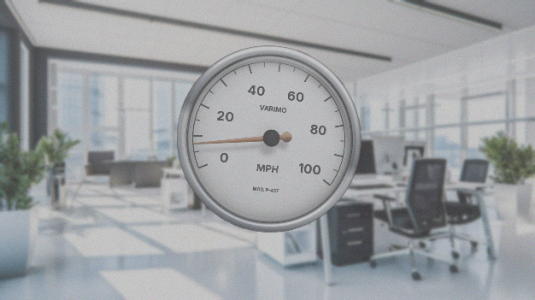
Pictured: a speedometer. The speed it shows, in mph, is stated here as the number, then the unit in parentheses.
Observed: 7.5 (mph)
